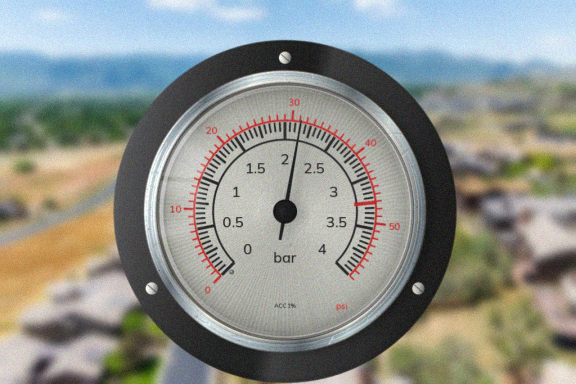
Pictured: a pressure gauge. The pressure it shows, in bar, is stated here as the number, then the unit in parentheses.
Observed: 2.15 (bar)
